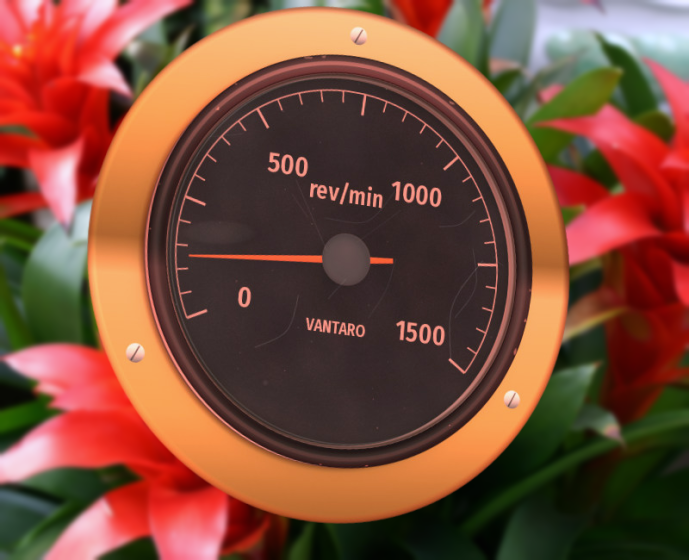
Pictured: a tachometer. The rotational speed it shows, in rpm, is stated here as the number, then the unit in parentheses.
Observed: 125 (rpm)
